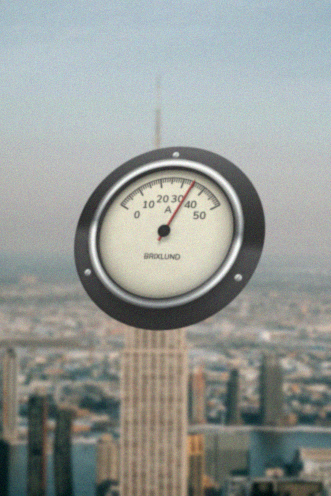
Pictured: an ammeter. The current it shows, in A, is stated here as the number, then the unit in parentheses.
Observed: 35 (A)
